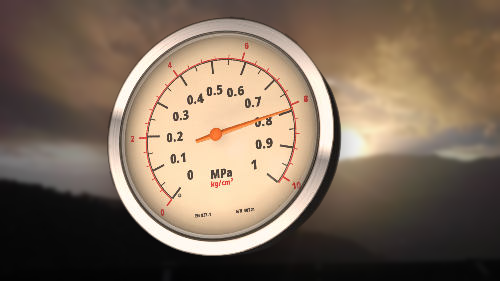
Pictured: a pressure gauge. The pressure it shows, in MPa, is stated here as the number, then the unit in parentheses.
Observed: 0.8 (MPa)
